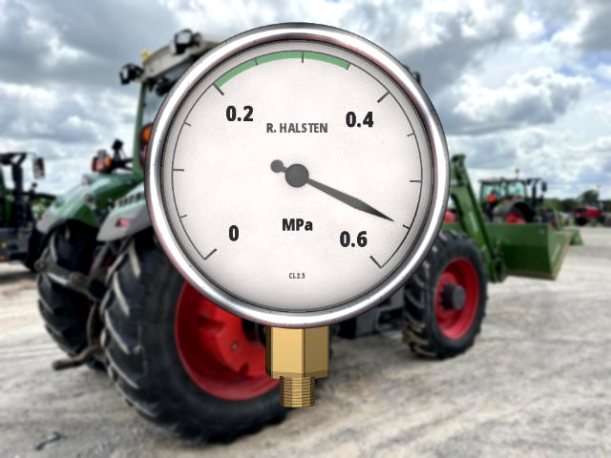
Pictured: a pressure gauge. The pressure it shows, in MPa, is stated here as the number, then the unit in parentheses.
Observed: 0.55 (MPa)
